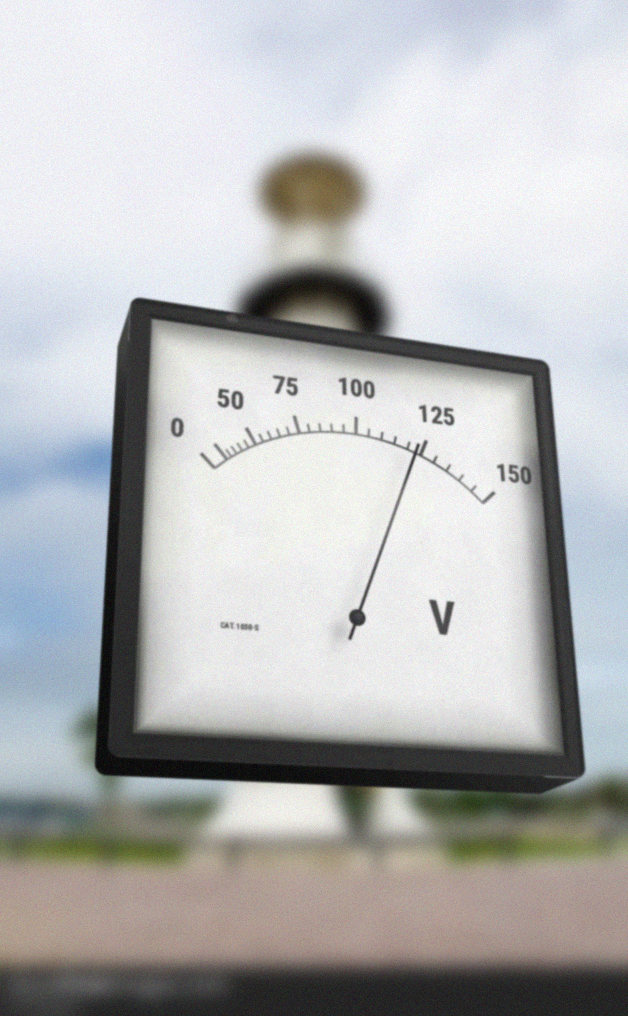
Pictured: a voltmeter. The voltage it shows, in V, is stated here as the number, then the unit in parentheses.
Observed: 122.5 (V)
